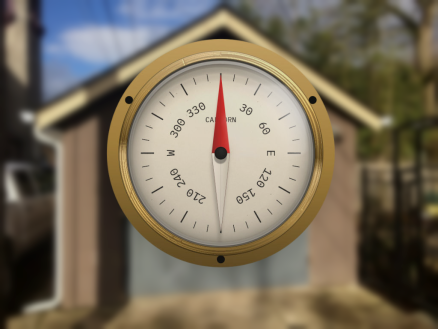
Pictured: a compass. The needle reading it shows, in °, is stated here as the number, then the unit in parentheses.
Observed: 0 (°)
